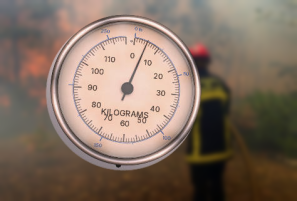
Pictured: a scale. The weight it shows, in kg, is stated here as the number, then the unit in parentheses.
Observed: 5 (kg)
